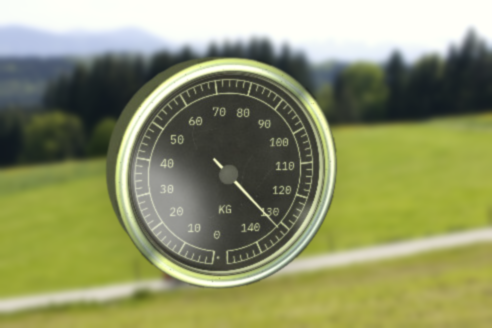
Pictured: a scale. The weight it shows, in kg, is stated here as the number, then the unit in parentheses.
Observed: 132 (kg)
